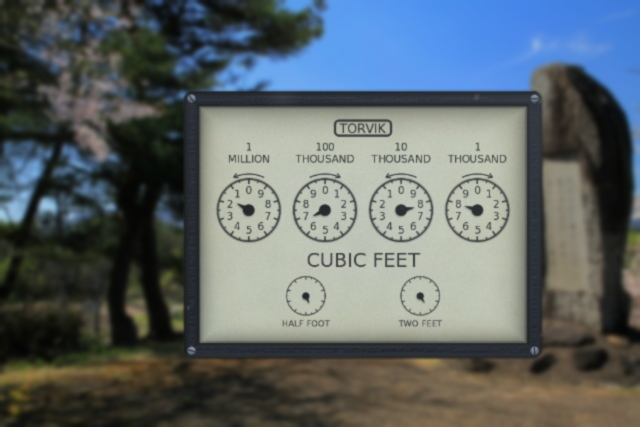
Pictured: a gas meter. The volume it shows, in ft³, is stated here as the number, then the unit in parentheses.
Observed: 167800 (ft³)
